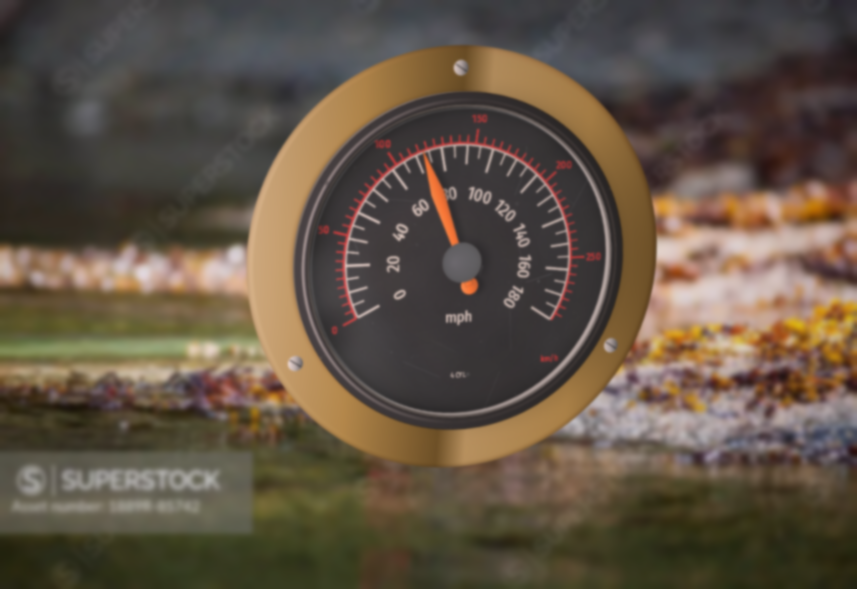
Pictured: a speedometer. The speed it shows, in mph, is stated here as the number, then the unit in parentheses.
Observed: 72.5 (mph)
